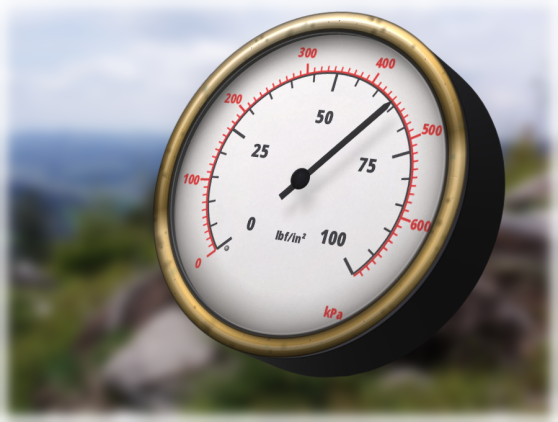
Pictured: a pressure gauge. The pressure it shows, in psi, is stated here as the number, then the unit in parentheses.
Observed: 65 (psi)
